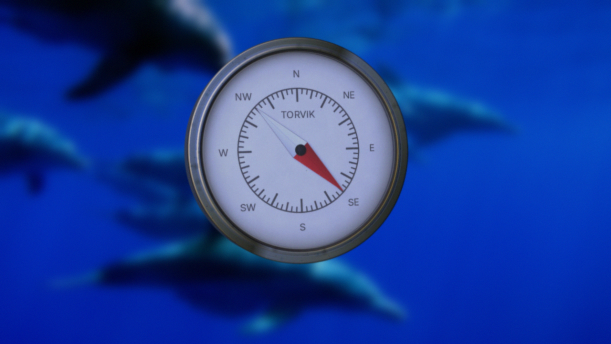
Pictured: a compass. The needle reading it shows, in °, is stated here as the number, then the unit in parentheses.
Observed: 135 (°)
